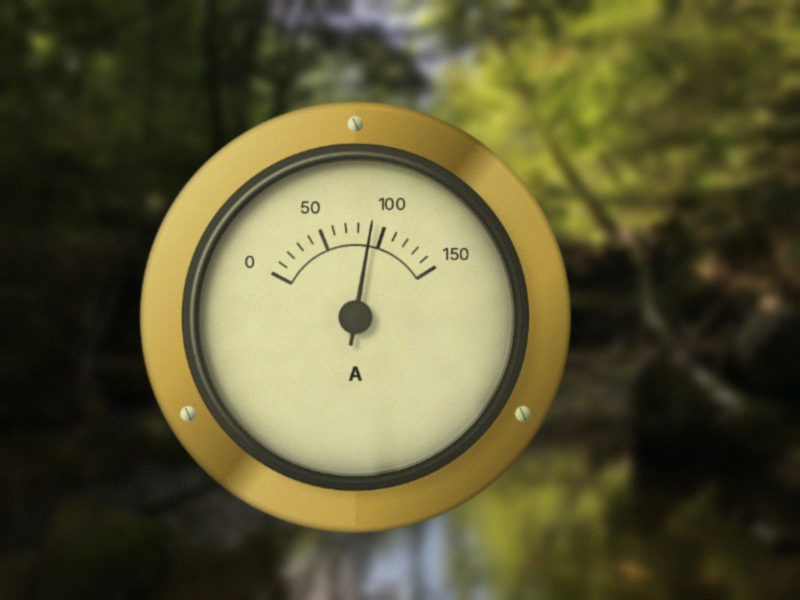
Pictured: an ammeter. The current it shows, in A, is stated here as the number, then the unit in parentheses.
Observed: 90 (A)
